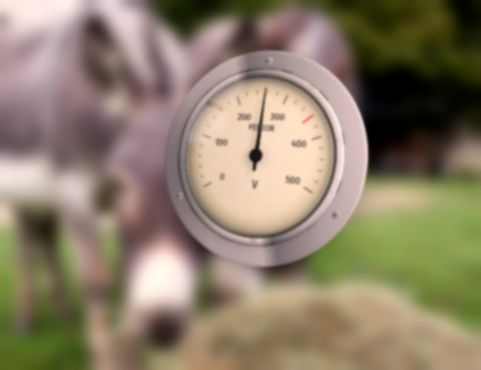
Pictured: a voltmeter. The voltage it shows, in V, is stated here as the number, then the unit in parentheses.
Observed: 260 (V)
